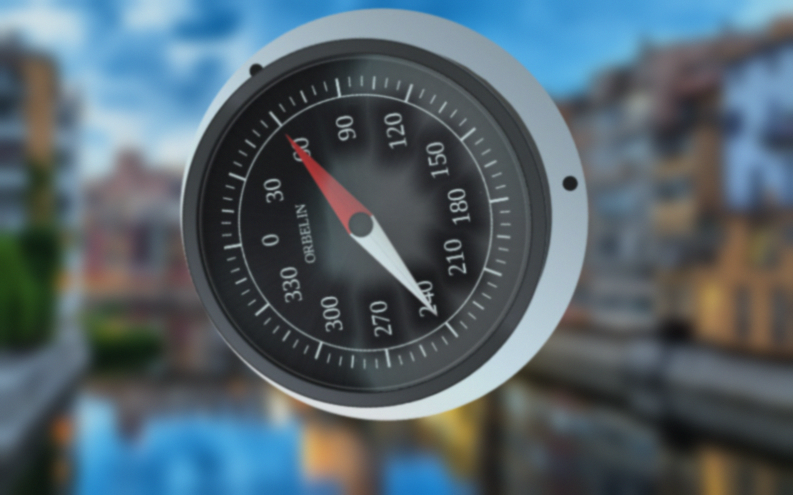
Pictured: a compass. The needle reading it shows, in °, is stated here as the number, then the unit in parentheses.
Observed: 60 (°)
